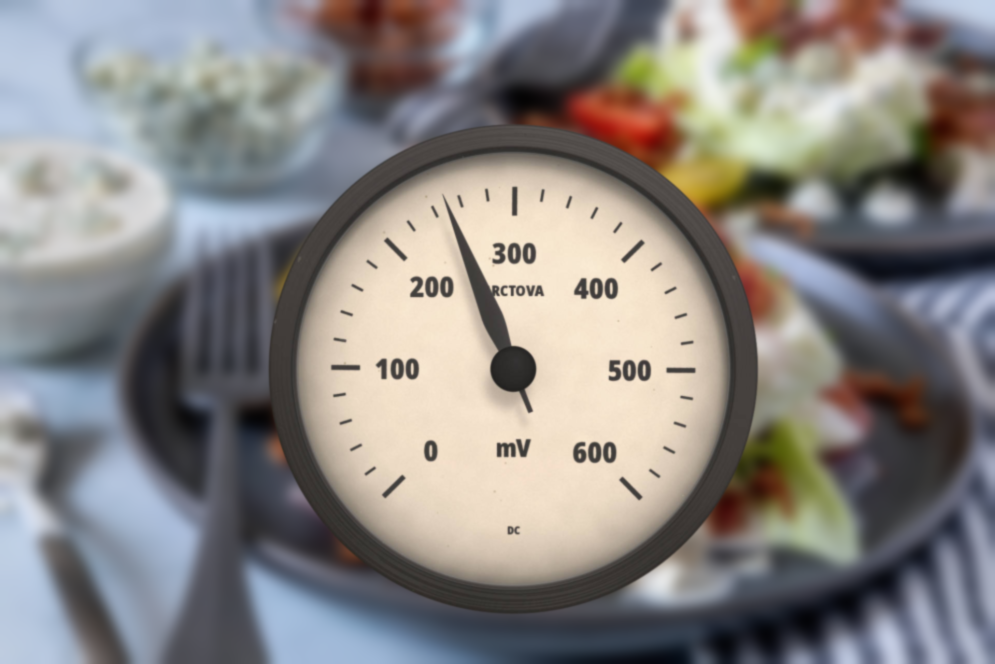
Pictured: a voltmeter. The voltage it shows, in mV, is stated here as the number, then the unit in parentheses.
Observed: 250 (mV)
